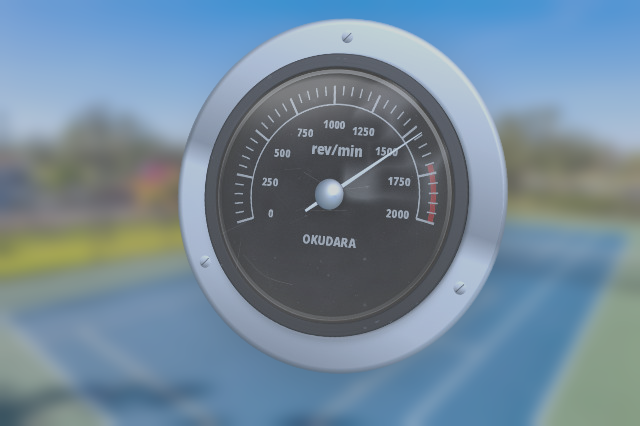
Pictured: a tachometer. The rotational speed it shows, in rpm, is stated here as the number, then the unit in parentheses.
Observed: 1550 (rpm)
